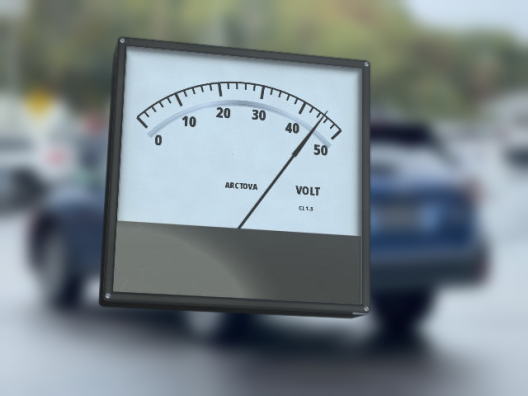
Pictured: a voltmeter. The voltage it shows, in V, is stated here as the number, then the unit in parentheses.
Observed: 45 (V)
